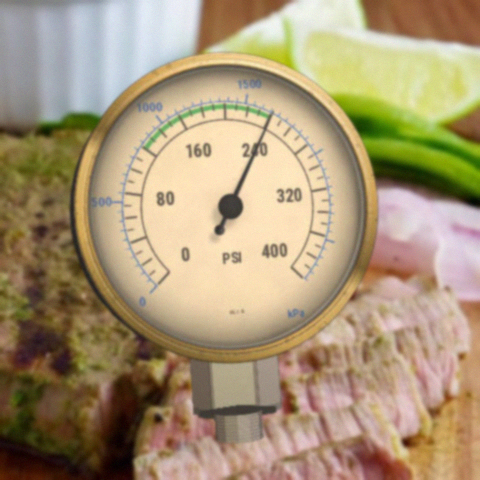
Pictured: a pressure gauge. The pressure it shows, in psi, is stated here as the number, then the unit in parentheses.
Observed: 240 (psi)
